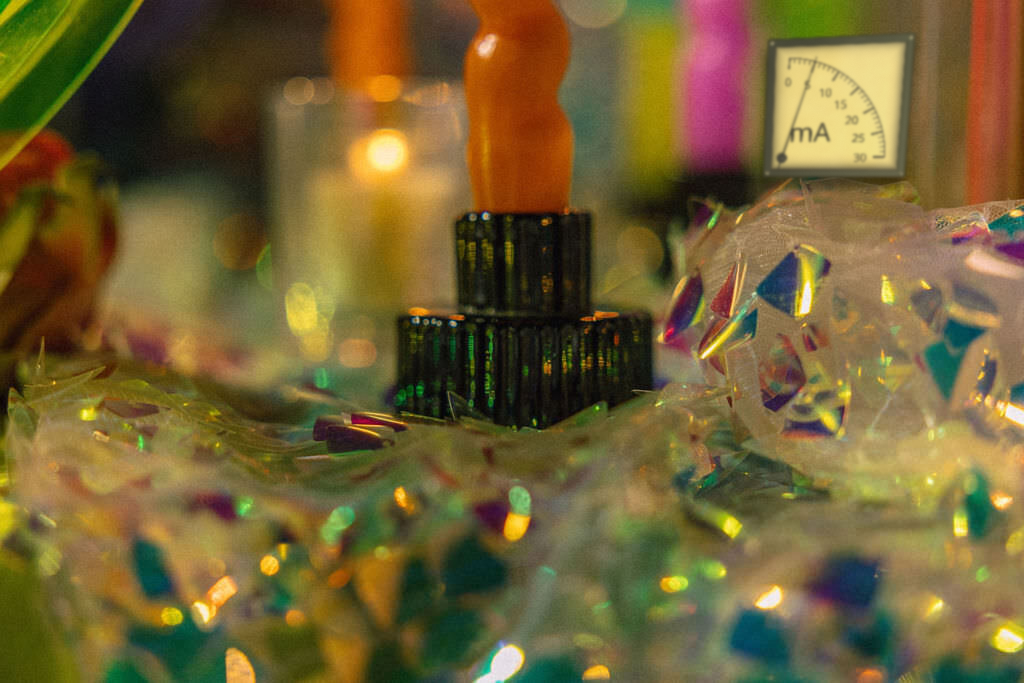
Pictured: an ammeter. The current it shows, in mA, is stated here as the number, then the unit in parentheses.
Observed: 5 (mA)
